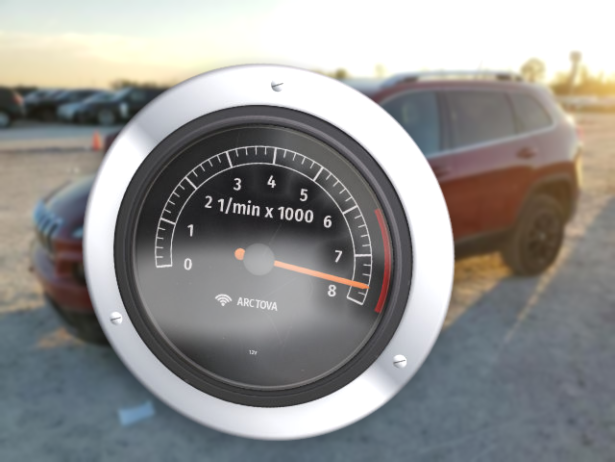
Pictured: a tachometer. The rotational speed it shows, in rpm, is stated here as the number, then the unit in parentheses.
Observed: 7600 (rpm)
